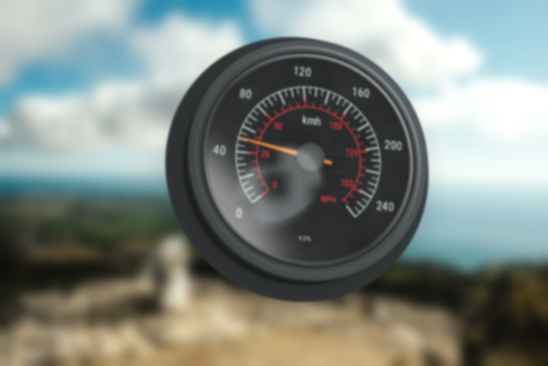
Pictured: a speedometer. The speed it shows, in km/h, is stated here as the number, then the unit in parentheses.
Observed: 50 (km/h)
